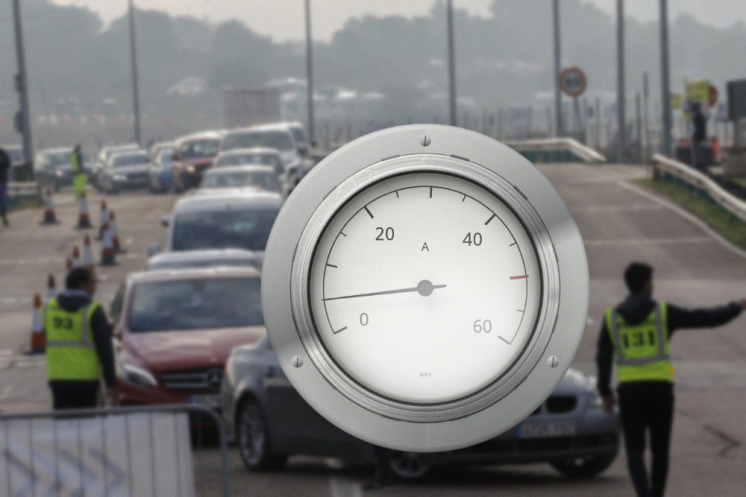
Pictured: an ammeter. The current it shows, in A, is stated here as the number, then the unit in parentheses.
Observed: 5 (A)
